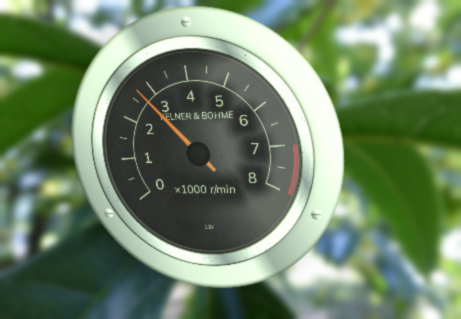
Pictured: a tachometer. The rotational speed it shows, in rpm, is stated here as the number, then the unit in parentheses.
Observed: 2750 (rpm)
